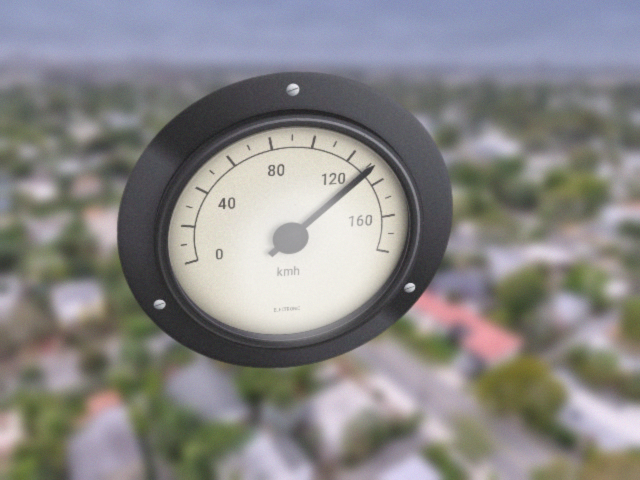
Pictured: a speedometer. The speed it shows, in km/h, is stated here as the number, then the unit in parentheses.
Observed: 130 (km/h)
